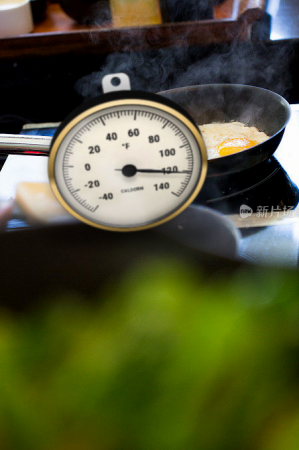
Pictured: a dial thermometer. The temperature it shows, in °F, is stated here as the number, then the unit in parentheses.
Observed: 120 (°F)
